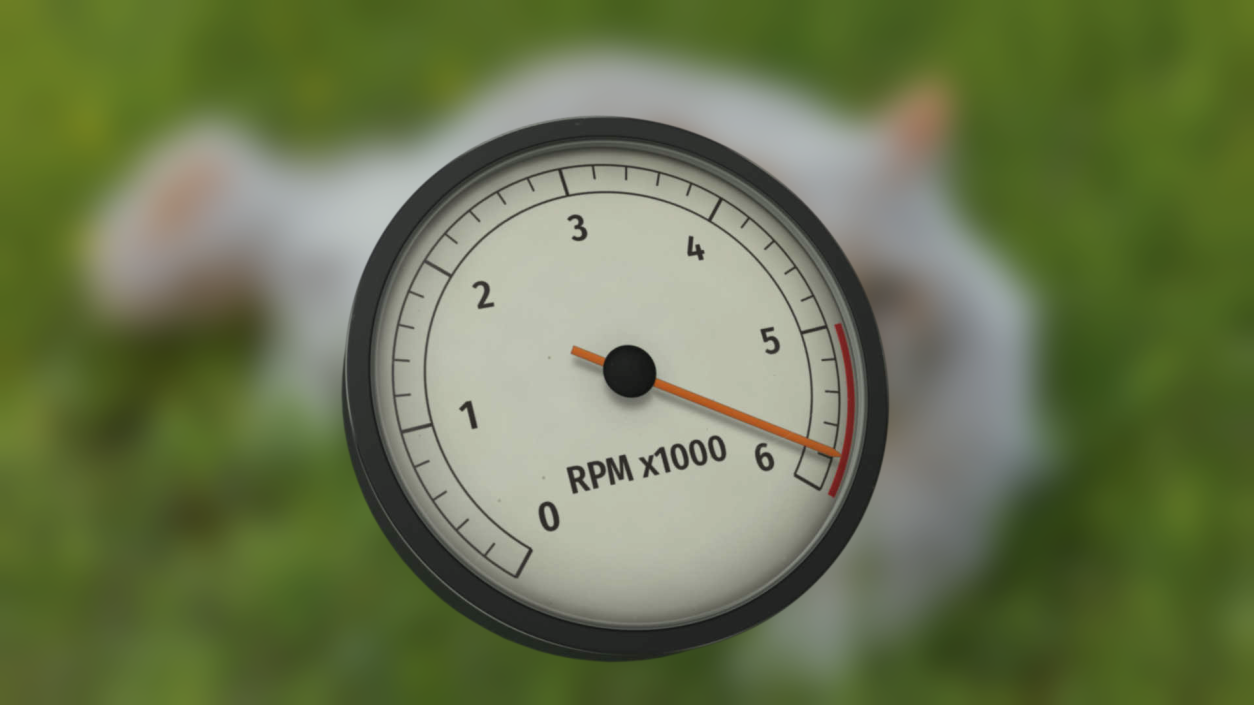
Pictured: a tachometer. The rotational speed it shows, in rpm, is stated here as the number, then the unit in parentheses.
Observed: 5800 (rpm)
